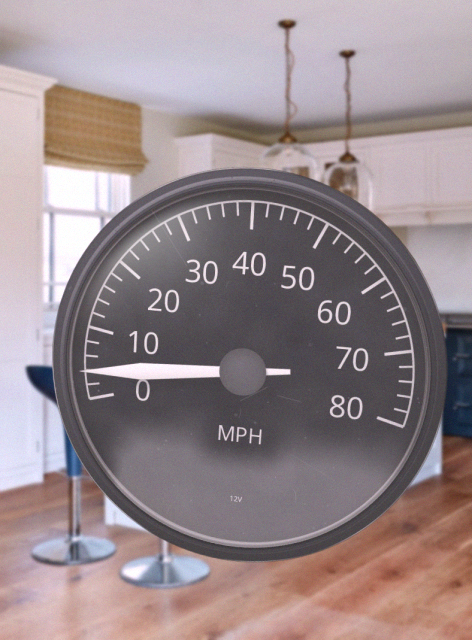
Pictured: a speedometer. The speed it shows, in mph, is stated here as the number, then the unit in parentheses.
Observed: 4 (mph)
